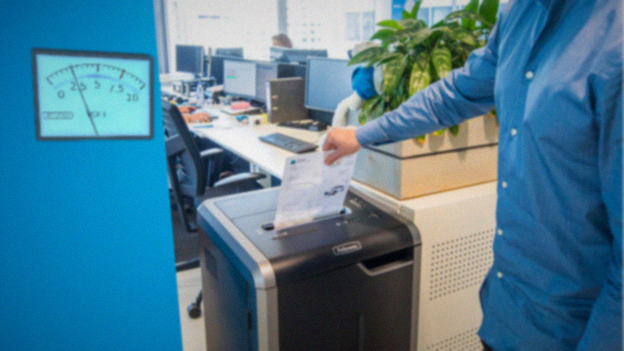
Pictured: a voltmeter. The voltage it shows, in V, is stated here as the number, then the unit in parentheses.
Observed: 2.5 (V)
